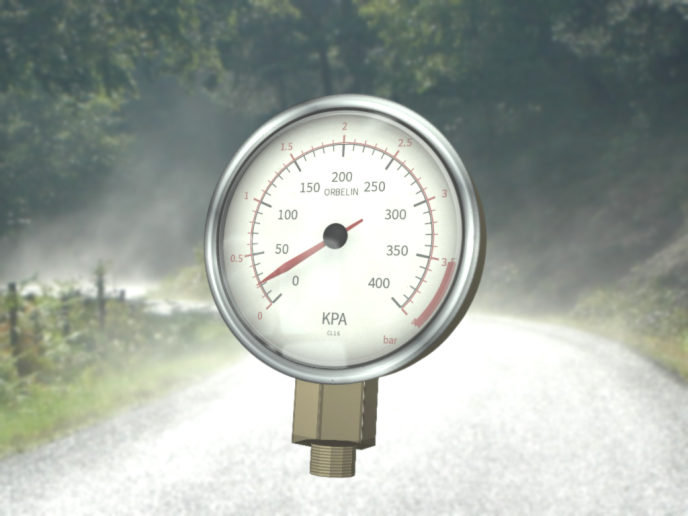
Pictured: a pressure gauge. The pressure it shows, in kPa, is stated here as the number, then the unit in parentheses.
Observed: 20 (kPa)
